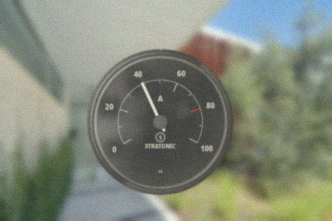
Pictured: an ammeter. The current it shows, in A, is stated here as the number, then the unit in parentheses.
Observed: 40 (A)
